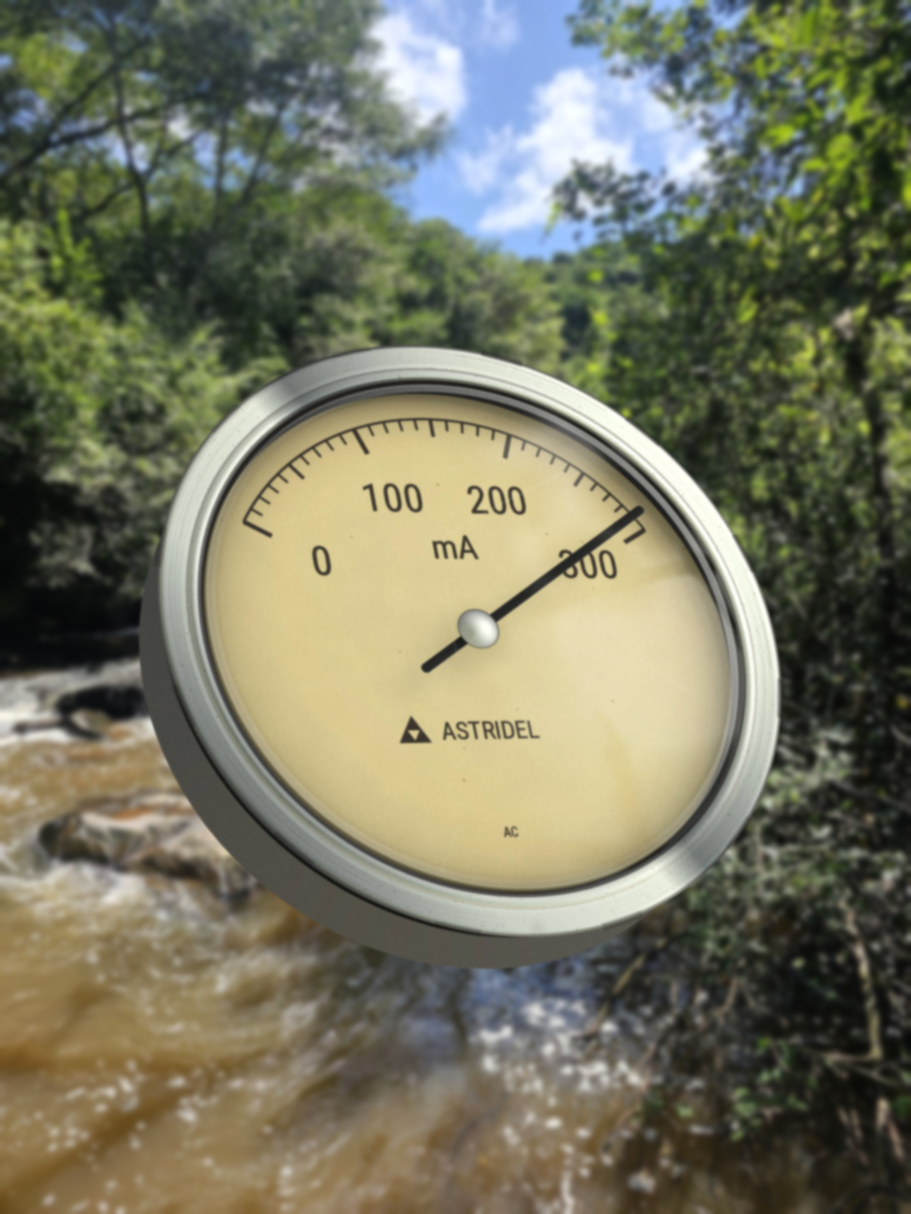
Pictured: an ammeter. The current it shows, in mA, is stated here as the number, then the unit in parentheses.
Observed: 290 (mA)
